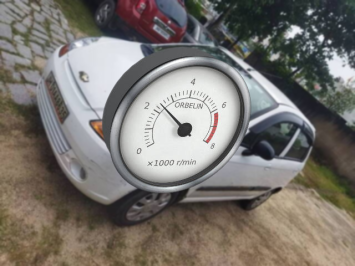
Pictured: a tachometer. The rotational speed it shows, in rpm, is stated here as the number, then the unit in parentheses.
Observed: 2400 (rpm)
